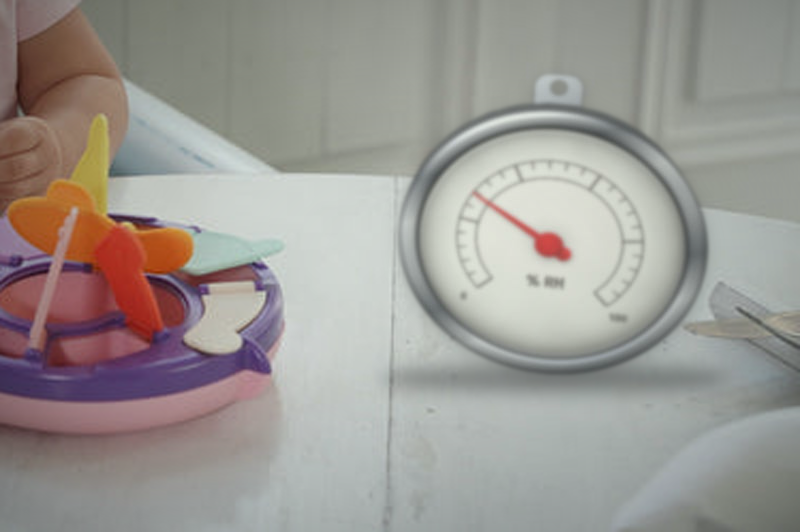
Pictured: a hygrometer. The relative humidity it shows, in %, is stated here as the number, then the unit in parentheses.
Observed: 28 (%)
